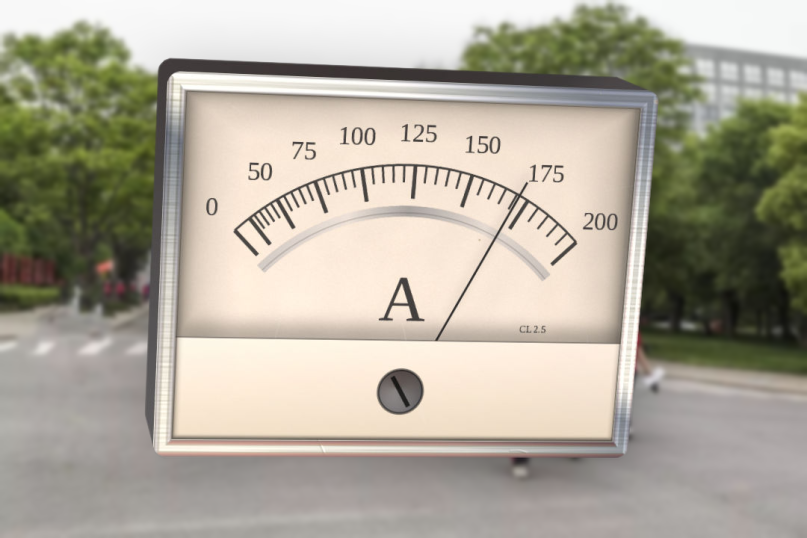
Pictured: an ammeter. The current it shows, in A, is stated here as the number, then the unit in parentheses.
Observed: 170 (A)
